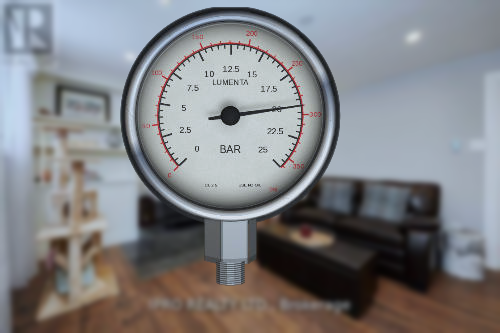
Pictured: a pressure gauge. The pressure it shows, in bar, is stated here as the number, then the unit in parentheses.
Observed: 20 (bar)
